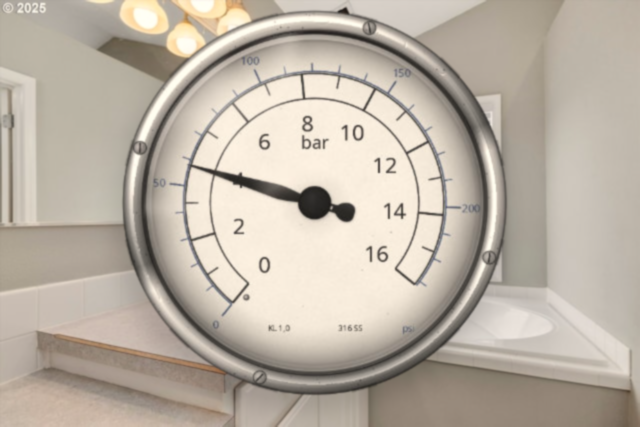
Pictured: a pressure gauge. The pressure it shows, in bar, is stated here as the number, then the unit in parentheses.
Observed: 4 (bar)
